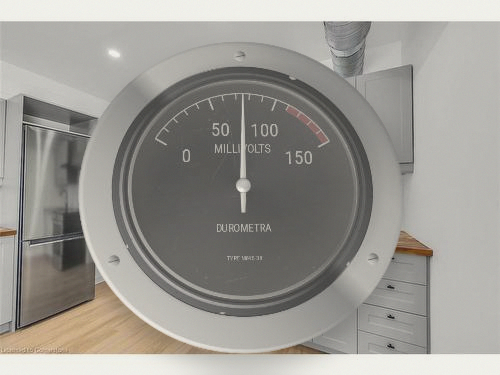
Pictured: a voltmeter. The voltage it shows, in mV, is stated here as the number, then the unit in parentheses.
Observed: 75 (mV)
